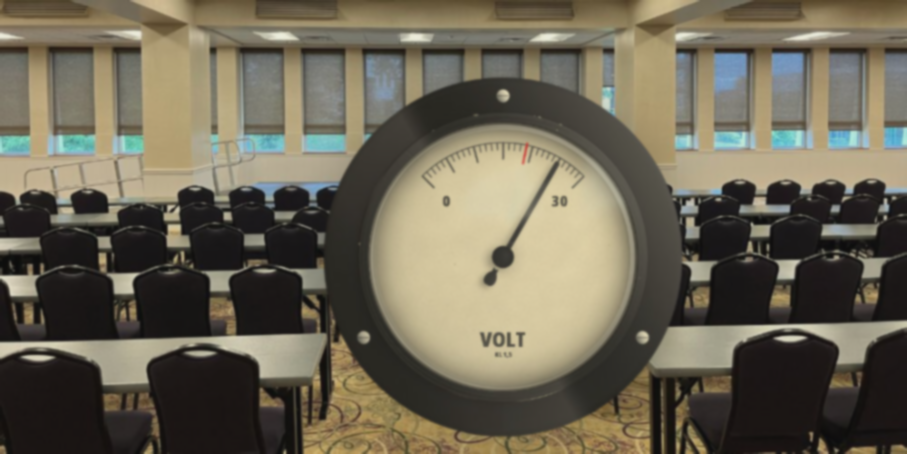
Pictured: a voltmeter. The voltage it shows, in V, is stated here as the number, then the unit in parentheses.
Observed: 25 (V)
